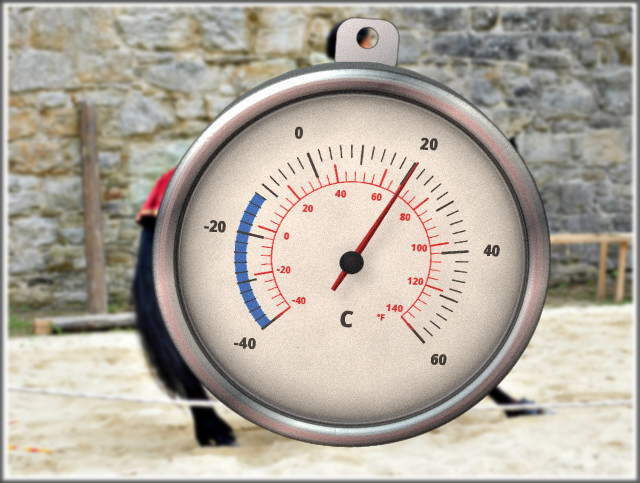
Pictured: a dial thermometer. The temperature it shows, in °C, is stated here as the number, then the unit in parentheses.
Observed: 20 (°C)
